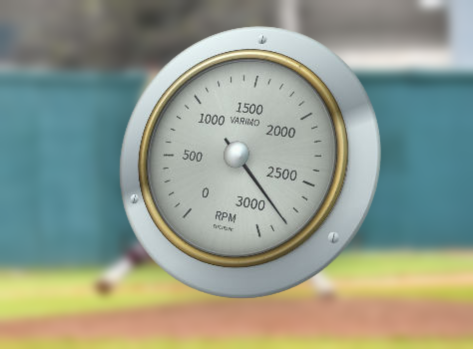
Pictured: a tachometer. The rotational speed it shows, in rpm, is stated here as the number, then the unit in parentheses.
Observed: 2800 (rpm)
